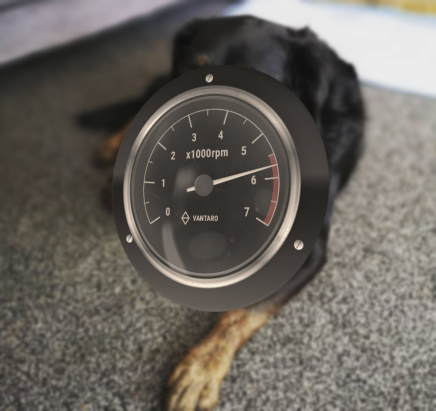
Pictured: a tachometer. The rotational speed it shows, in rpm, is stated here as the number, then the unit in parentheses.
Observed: 5750 (rpm)
